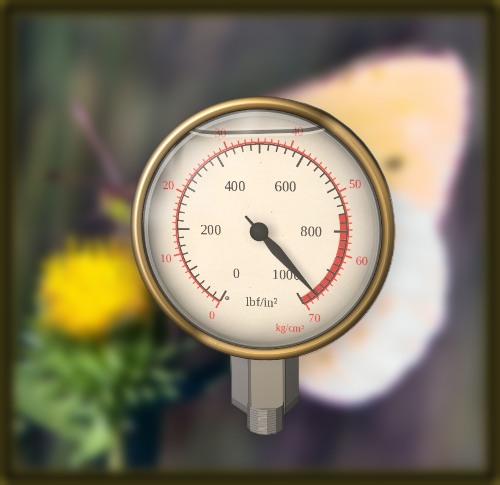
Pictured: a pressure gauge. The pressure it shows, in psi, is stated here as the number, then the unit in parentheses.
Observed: 960 (psi)
